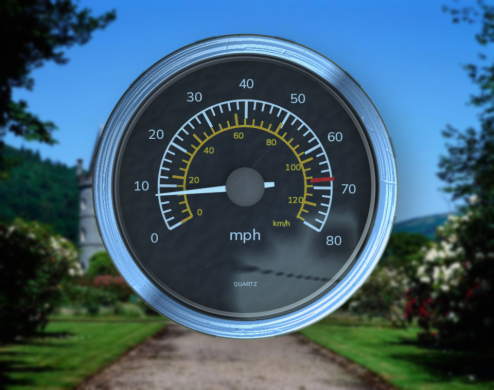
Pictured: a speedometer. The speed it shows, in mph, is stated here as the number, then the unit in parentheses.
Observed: 8 (mph)
